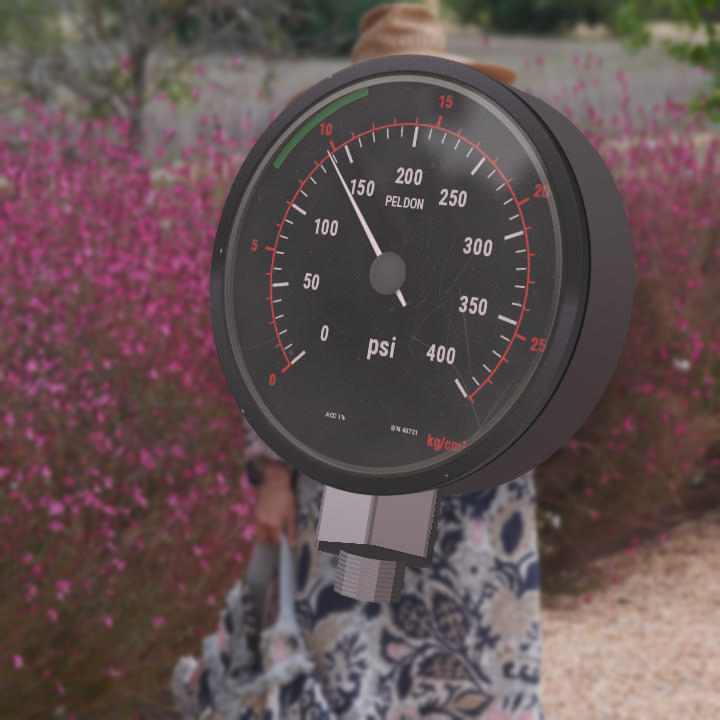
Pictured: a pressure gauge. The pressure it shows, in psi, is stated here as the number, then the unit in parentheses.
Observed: 140 (psi)
